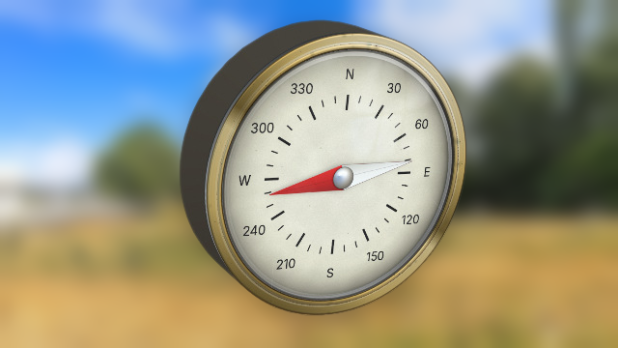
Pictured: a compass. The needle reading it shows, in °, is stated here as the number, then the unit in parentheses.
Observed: 260 (°)
